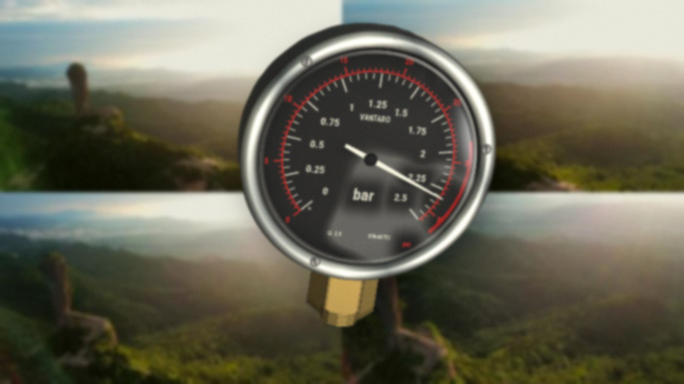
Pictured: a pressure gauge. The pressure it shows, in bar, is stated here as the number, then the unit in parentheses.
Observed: 2.3 (bar)
